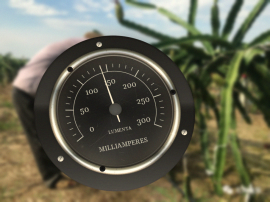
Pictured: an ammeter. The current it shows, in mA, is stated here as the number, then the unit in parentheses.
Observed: 140 (mA)
